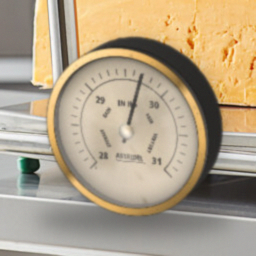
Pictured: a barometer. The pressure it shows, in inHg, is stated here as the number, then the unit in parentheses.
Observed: 29.7 (inHg)
